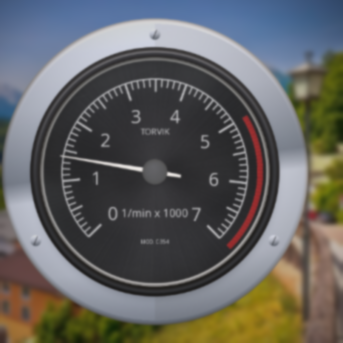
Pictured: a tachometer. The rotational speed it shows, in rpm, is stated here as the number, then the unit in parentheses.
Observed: 1400 (rpm)
